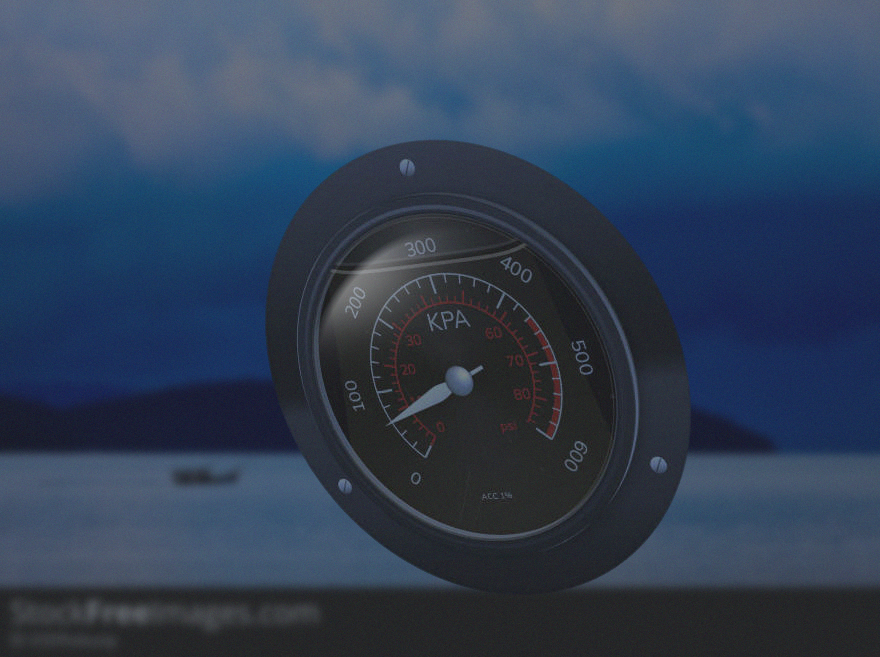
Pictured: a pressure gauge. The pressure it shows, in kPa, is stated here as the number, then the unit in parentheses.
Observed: 60 (kPa)
